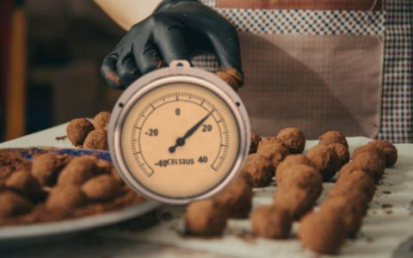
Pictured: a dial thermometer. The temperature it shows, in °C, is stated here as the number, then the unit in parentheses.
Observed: 15 (°C)
